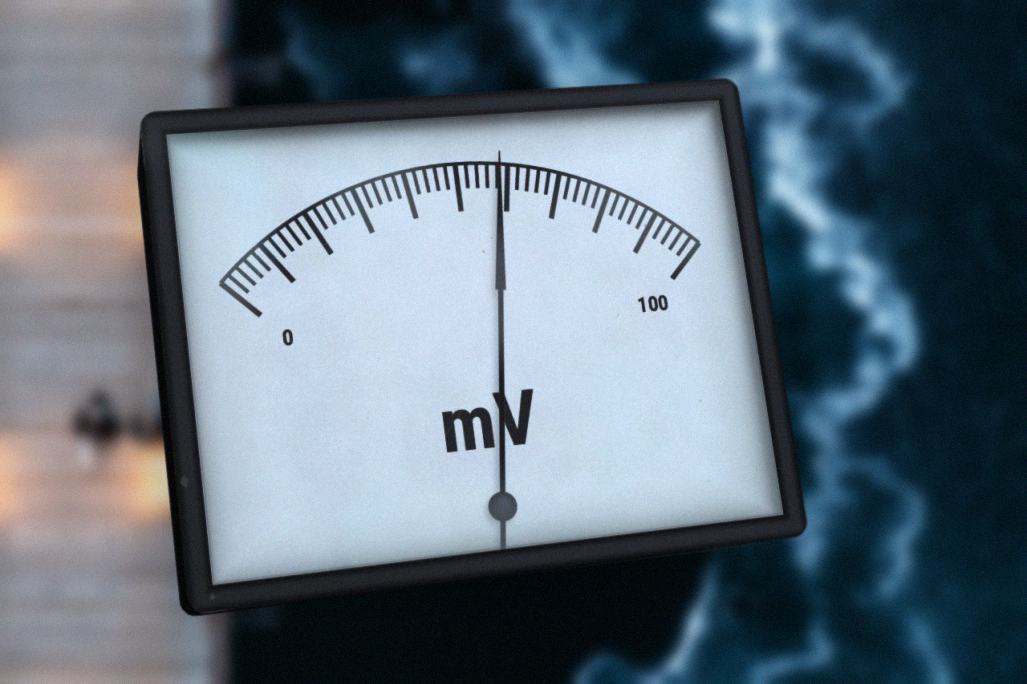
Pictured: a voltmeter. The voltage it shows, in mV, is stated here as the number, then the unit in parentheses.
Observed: 58 (mV)
